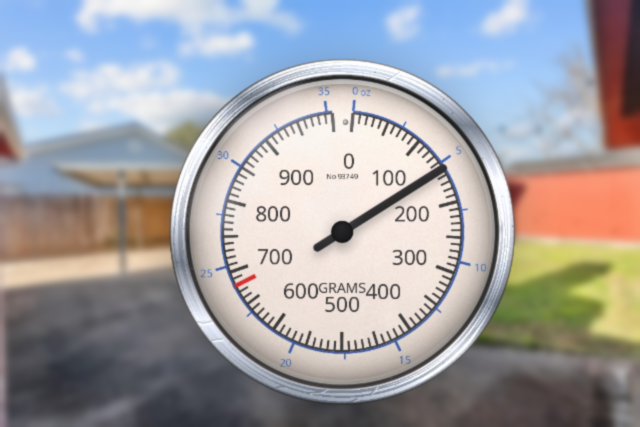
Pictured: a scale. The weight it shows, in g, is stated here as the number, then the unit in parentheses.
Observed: 150 (g)
